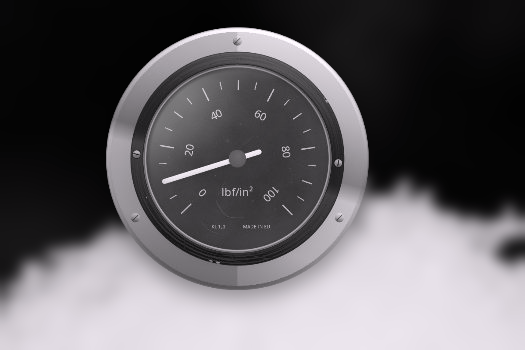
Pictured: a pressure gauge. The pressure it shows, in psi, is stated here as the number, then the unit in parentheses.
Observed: 10 (psi)
